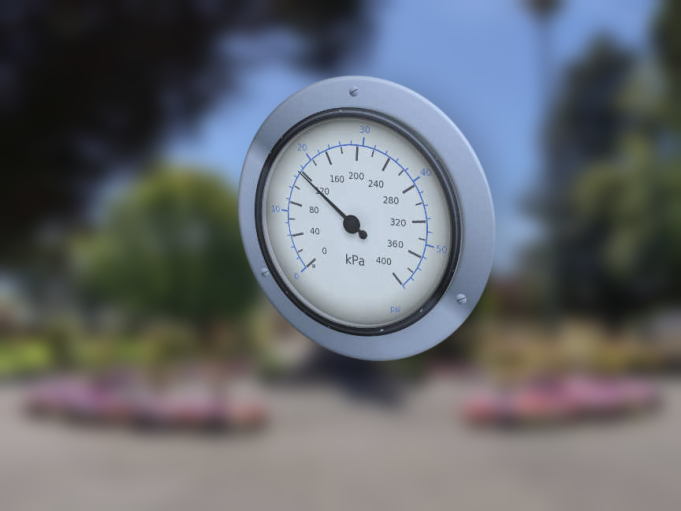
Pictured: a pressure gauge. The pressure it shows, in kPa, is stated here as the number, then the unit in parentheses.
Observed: 120 (kPa)
